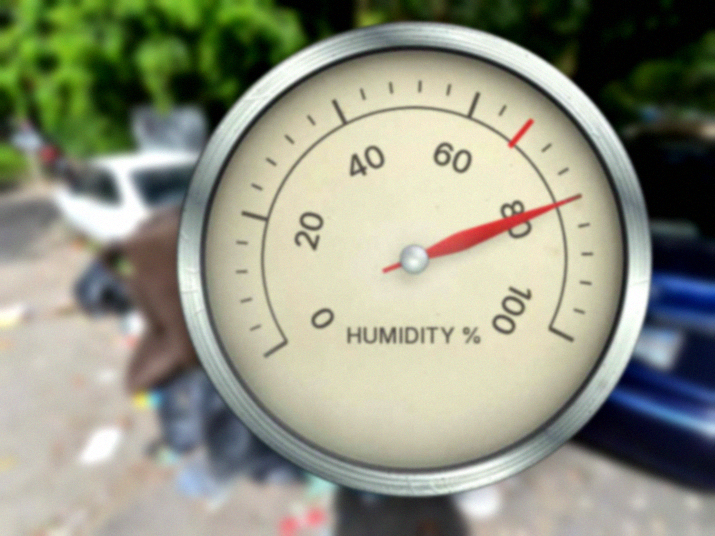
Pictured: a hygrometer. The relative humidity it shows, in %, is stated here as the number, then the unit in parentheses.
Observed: 80 (%)
